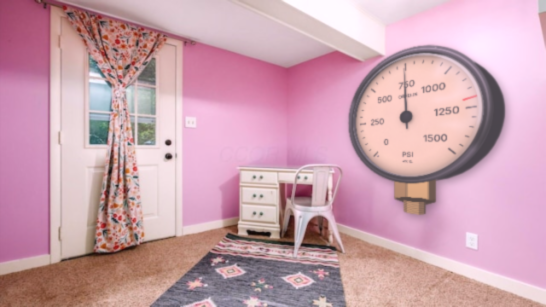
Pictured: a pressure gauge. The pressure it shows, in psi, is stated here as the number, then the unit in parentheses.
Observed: 750 (psi)
